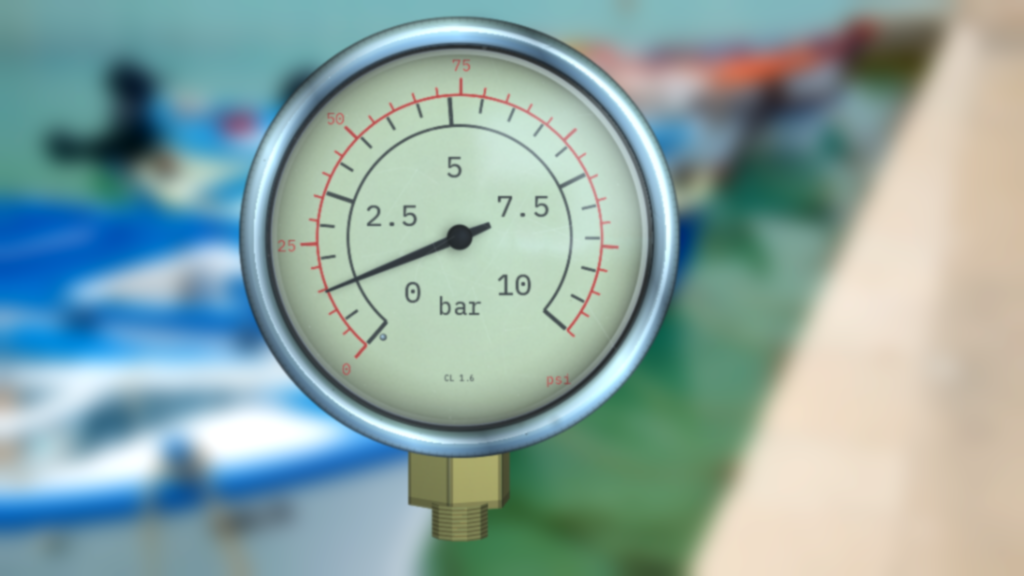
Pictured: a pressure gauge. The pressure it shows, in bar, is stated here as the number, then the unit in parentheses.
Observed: 1 (bar)
